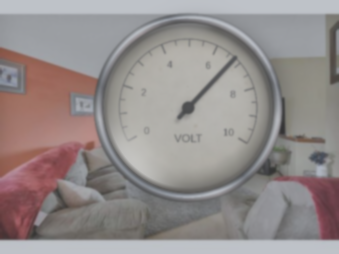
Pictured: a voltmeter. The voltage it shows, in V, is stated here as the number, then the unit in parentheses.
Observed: 6.75 (V)
